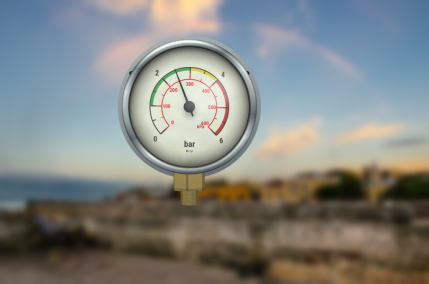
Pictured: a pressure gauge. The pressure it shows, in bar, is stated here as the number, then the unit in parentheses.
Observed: 2.5 (bar)
